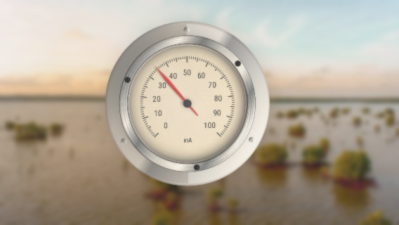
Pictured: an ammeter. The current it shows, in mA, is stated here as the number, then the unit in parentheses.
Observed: 35 (mA)
